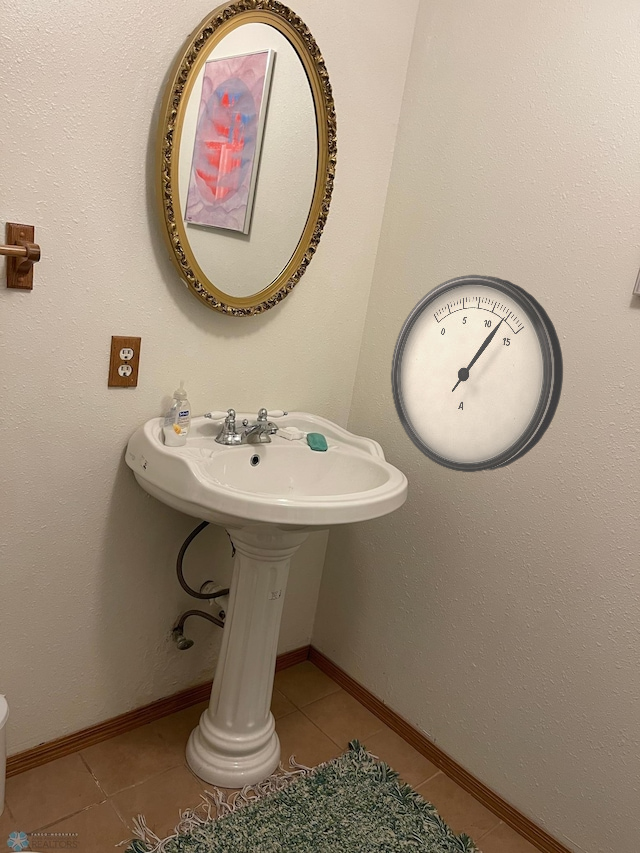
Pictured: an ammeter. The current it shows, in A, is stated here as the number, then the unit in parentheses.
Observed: 12.5 (A)
